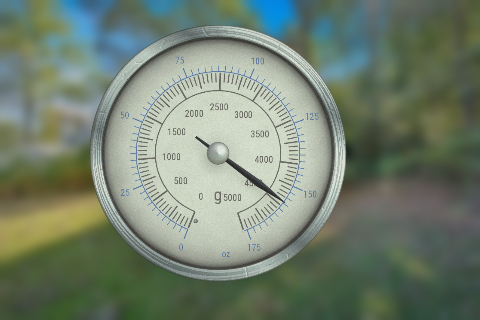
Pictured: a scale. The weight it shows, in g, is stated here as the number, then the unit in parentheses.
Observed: 4450 (g)
